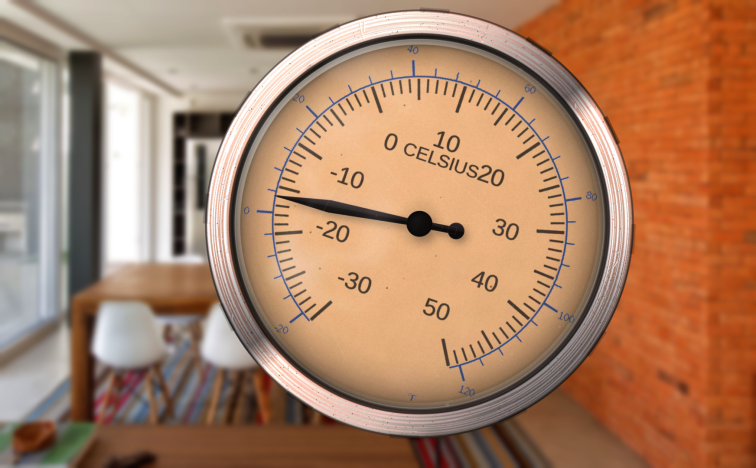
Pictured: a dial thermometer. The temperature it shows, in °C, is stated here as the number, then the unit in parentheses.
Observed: -16 (°C)
